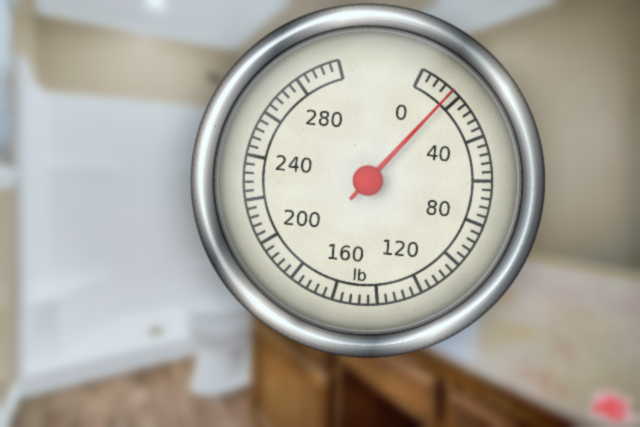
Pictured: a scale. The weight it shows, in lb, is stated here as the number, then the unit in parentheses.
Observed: 16 (lb)
